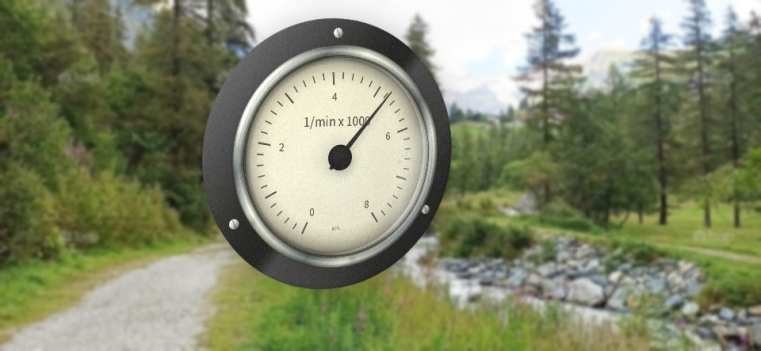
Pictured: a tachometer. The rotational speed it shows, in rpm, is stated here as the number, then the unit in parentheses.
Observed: 5200 (rpm)
